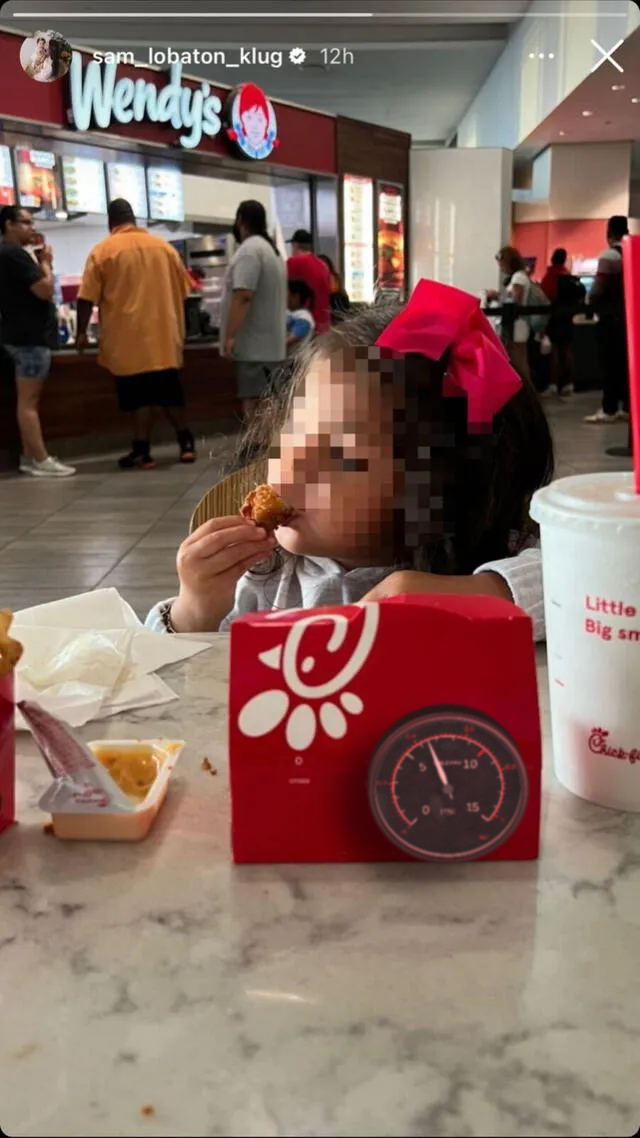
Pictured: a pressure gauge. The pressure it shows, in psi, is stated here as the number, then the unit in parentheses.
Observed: 6.5 (psi)
